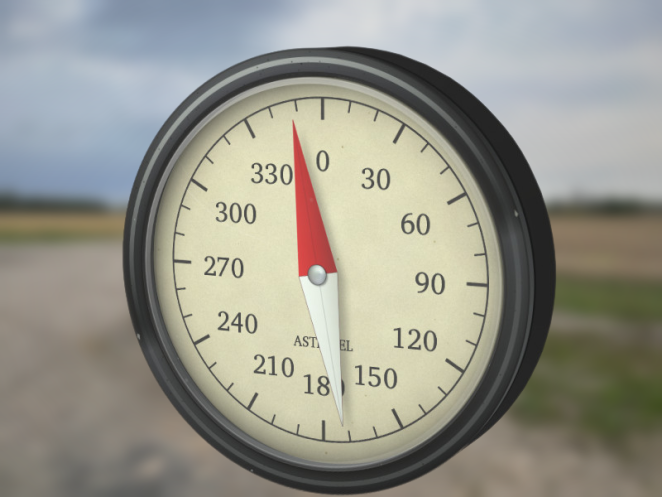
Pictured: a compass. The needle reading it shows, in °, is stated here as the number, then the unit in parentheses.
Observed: 350 (°)
